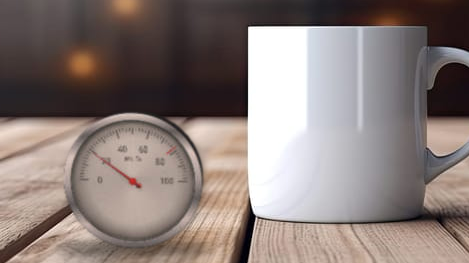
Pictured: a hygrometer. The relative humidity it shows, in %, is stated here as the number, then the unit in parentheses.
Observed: 20 (%)
